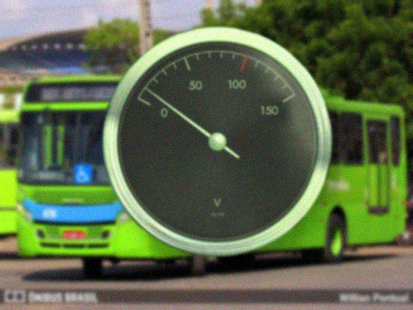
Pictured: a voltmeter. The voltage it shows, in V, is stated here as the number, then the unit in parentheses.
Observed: 10 (V)
